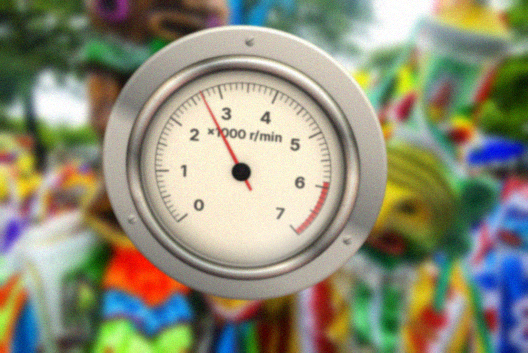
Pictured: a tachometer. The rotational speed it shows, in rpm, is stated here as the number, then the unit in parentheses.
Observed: 2700 (rpm)
